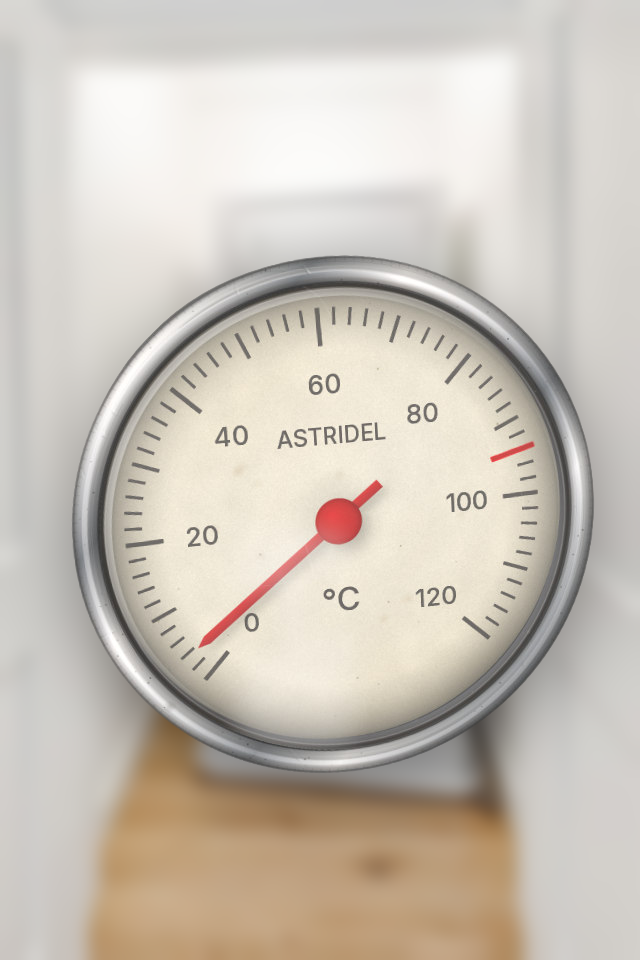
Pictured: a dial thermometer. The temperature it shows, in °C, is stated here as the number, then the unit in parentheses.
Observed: 4 (°C)
